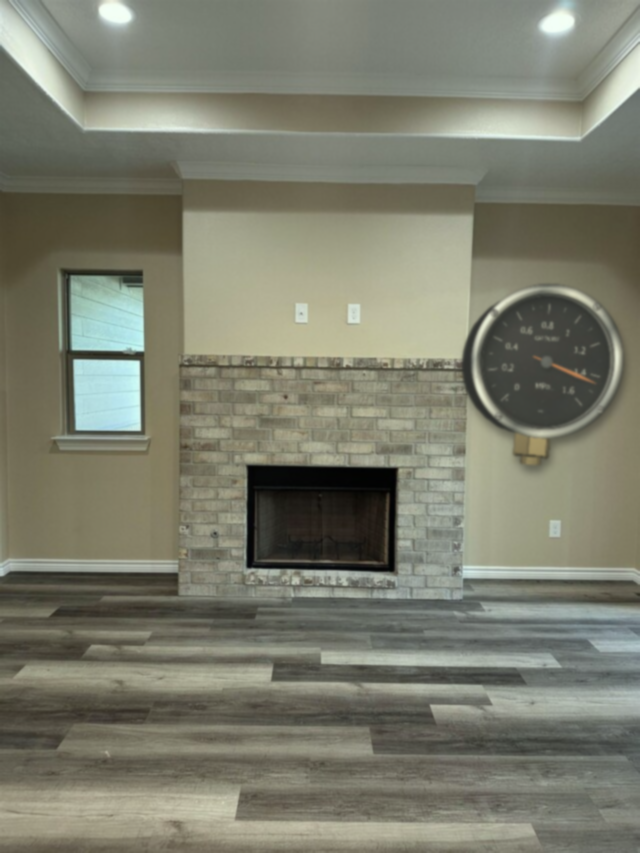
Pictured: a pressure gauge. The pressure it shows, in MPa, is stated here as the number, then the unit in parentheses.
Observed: 1.45 (MPa)
